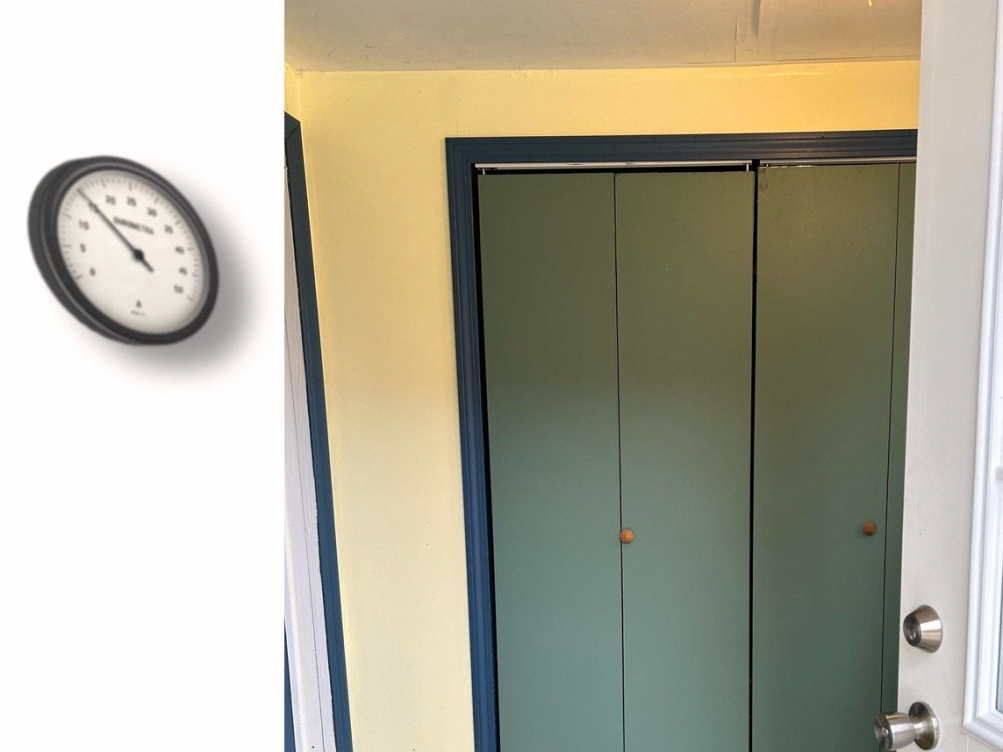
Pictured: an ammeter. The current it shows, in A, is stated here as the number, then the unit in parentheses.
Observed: 15 (A)
